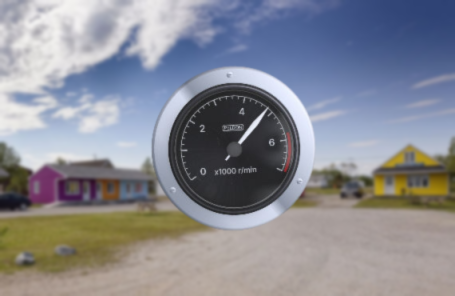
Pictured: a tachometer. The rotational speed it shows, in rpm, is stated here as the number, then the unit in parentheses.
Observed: 4800 (rpm)
